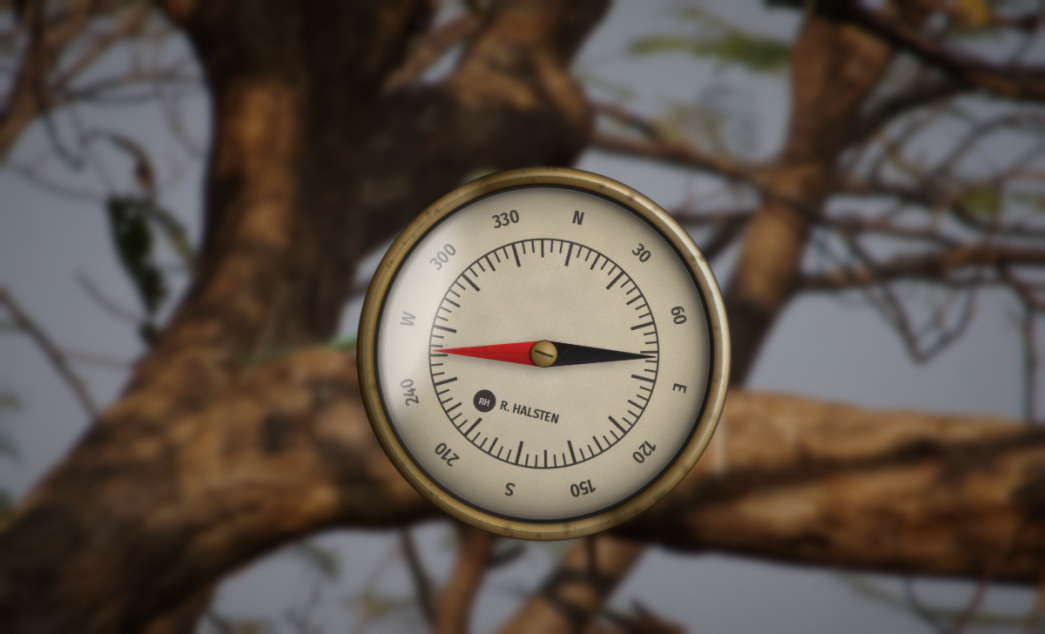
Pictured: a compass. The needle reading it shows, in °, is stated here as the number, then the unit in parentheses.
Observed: 257.5 (°)
